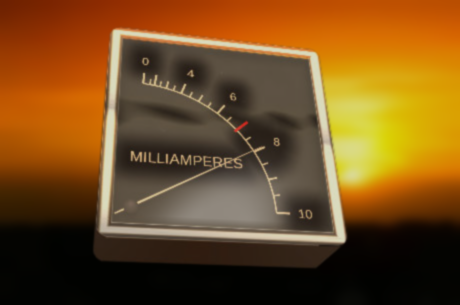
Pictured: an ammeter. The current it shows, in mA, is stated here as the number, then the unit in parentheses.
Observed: 8 (mA)
